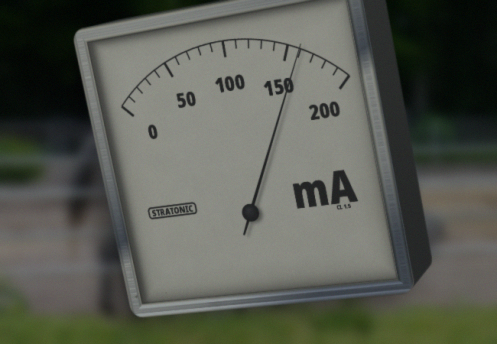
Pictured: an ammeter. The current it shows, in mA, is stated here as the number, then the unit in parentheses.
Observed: 160 (mA)
